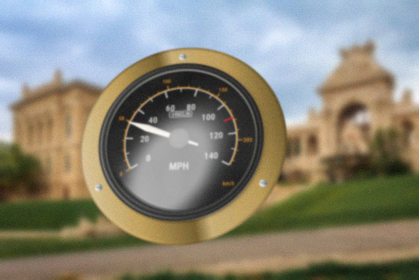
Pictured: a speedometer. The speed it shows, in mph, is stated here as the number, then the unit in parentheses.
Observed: 30 (mph)
